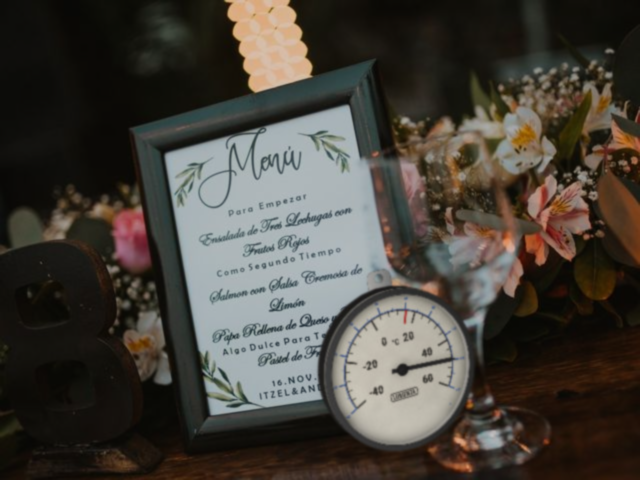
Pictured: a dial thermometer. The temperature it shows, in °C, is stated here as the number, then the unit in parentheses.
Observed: 48 (°C)
